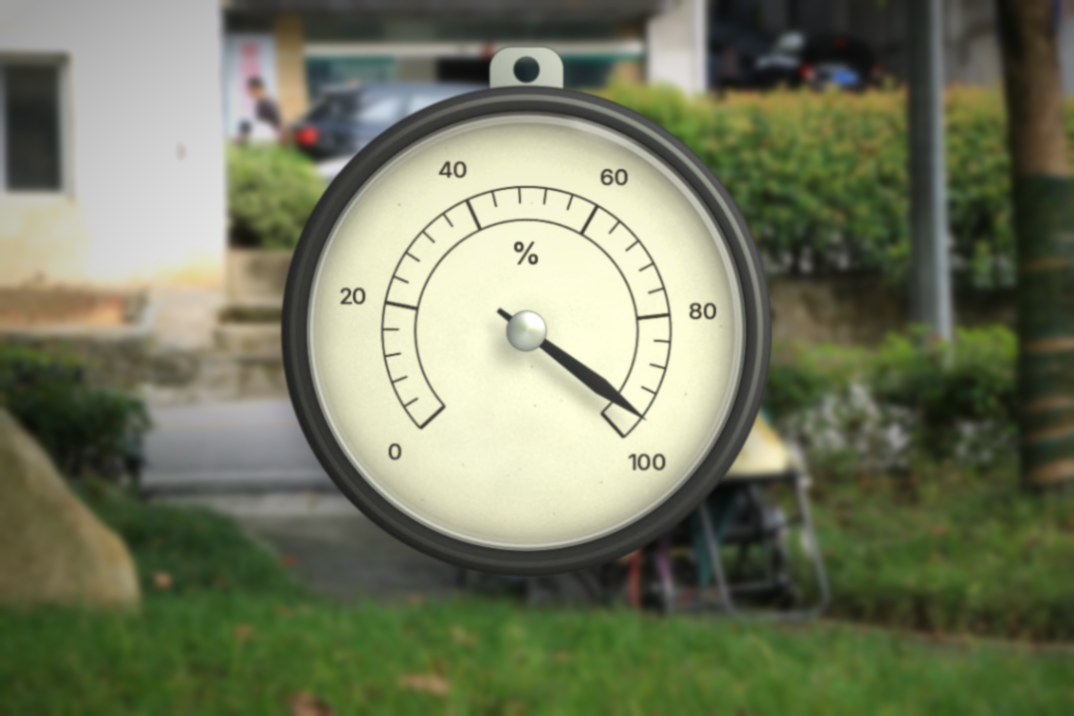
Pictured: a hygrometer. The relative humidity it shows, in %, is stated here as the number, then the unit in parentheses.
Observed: 96 (%)
